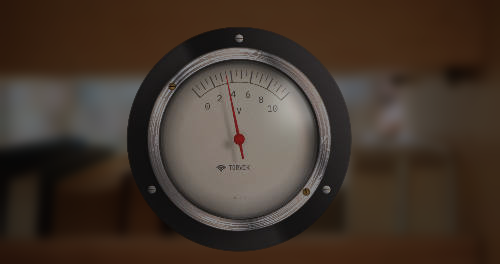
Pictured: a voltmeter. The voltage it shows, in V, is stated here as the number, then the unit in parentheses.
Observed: 3.5 (V)
